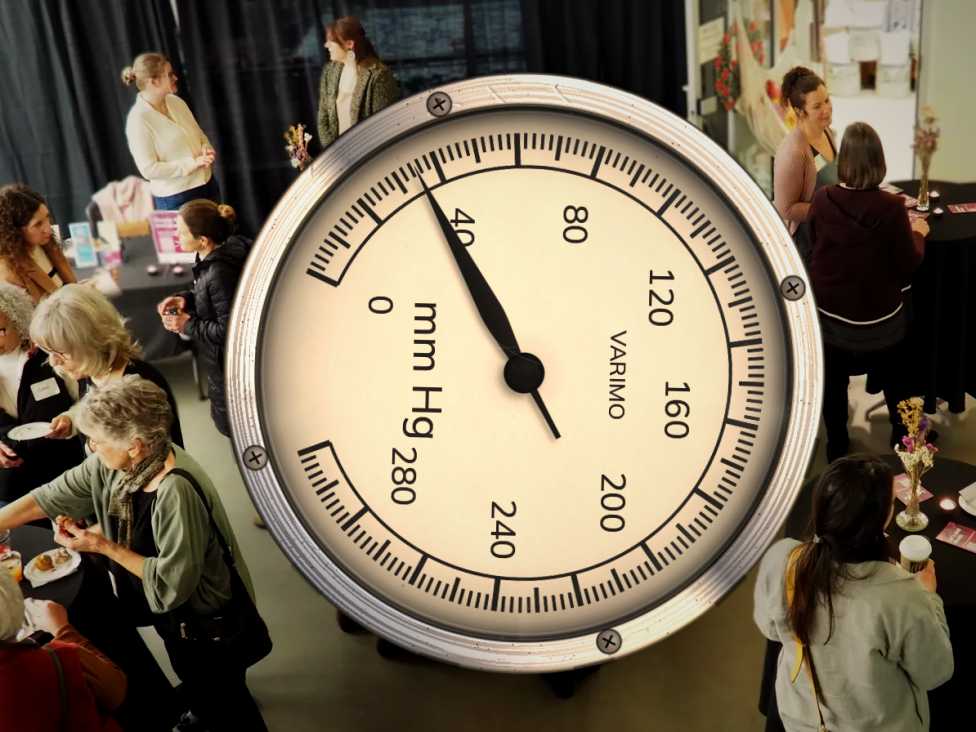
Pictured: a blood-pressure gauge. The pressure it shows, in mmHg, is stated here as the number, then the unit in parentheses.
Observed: 35 (mmHg)
